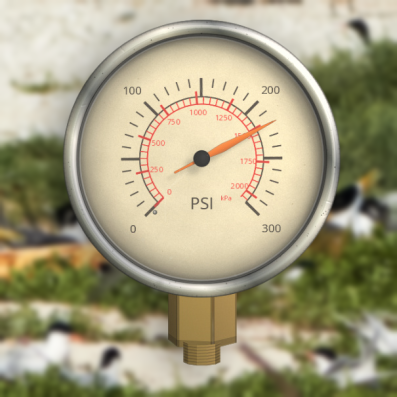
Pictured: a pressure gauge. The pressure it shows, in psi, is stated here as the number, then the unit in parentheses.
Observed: 220 (psi)
